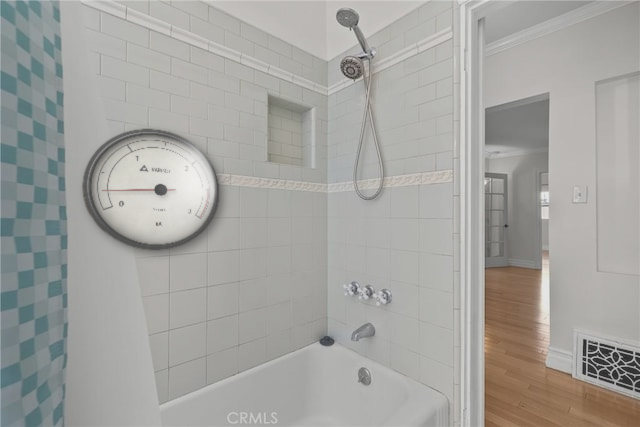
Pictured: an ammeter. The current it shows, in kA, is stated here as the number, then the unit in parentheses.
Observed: 0.25 (kA)
